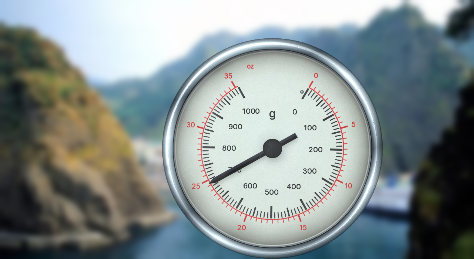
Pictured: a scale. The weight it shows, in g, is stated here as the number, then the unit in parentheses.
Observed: 700 (g)
